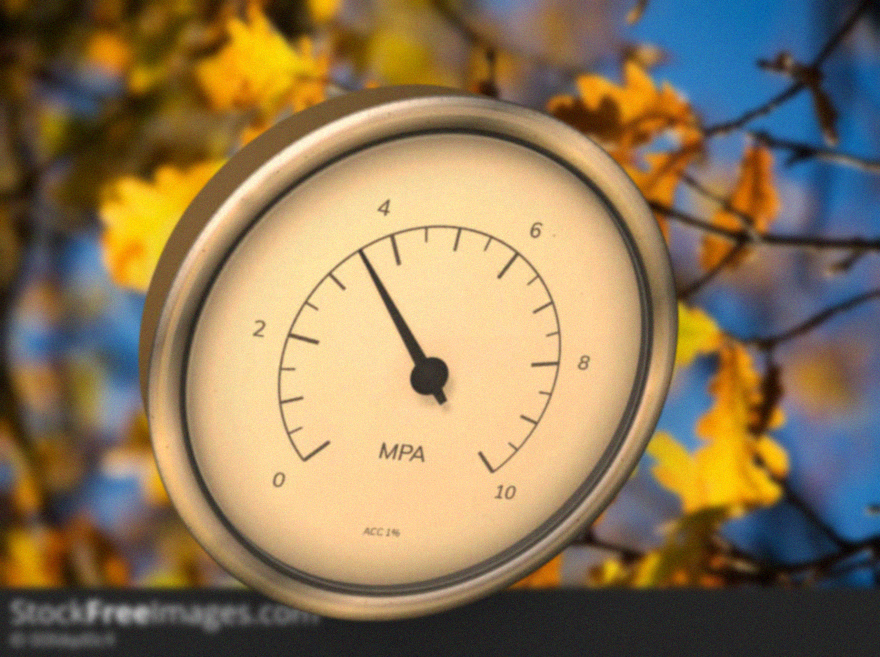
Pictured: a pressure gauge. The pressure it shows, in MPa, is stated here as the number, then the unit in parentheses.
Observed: 3.5 (MPa)
